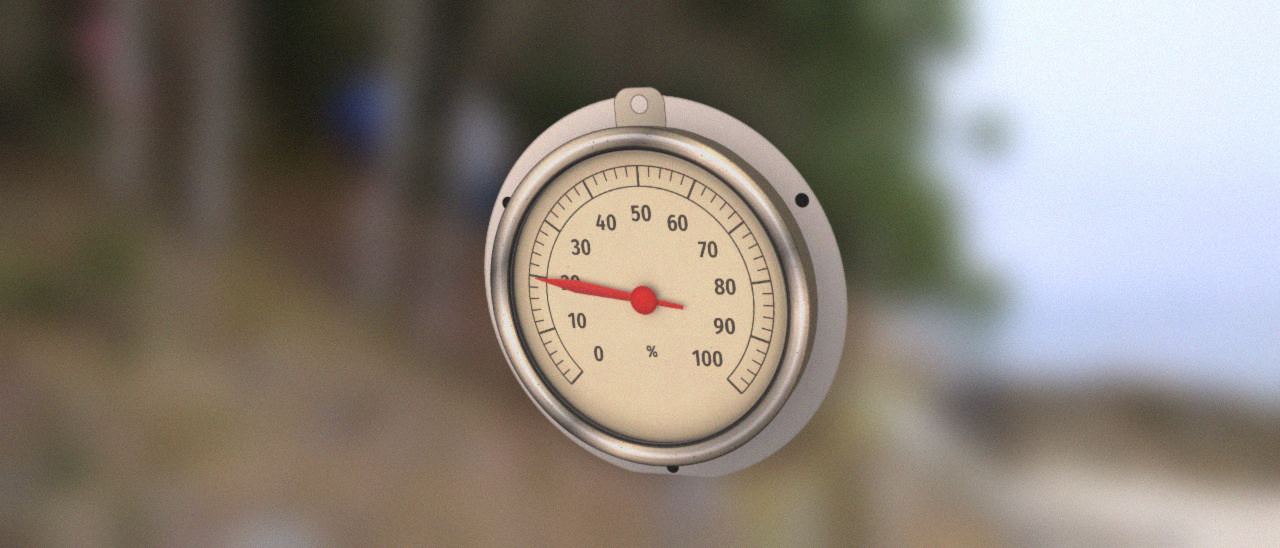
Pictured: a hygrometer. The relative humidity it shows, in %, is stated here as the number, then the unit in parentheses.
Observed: 20 (%)
